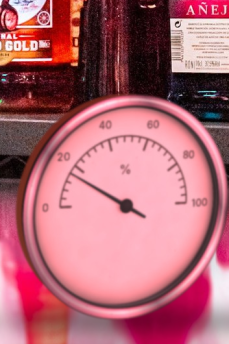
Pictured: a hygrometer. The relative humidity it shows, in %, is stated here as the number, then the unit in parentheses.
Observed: 16 (%)
